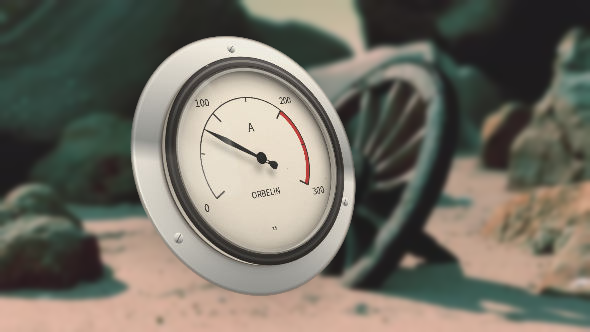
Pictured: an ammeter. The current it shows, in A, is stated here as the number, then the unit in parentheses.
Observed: 75 (A)
